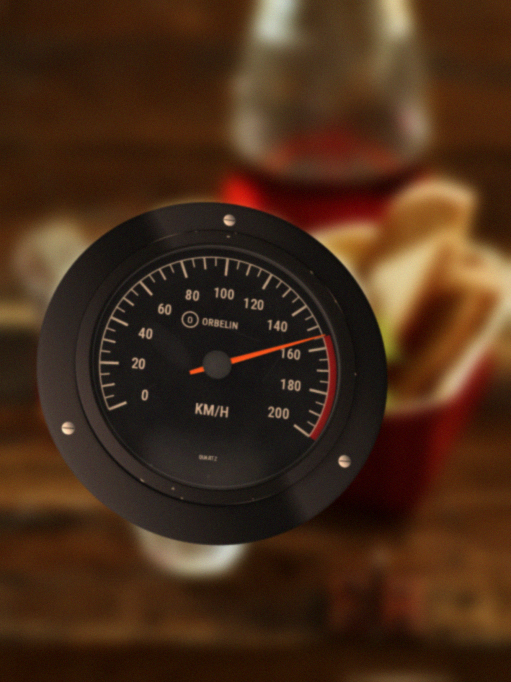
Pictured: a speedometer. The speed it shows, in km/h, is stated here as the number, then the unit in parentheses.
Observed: 155 (km/h)
